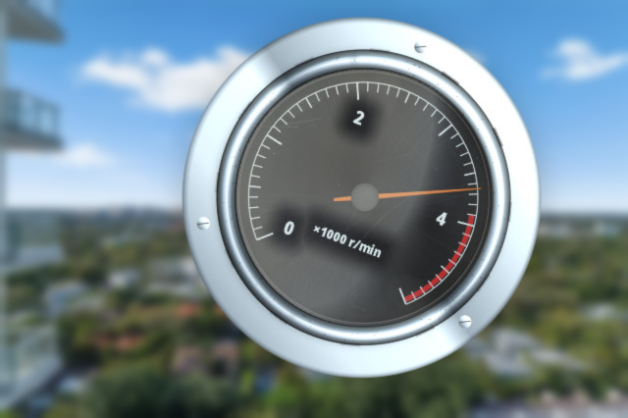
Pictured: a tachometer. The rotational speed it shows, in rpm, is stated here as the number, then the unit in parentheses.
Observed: 3650 (rpm)
